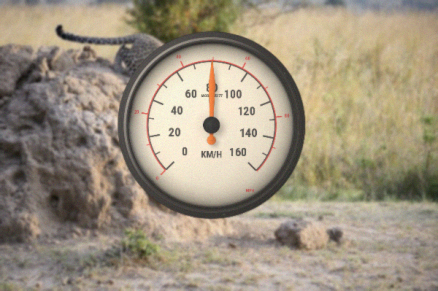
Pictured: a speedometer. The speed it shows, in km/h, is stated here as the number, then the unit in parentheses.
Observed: 80 (km/h)
